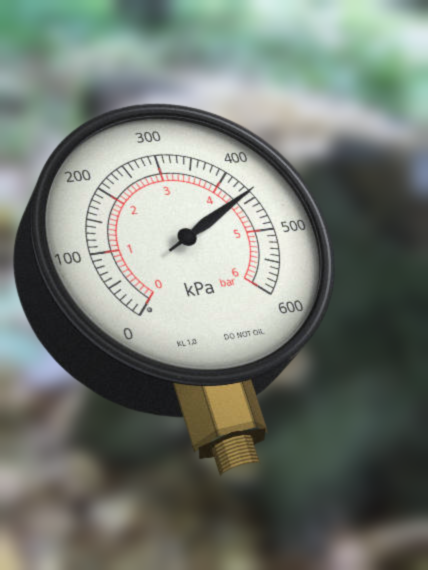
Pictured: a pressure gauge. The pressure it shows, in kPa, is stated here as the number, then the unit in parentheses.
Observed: 440 (kPa)
